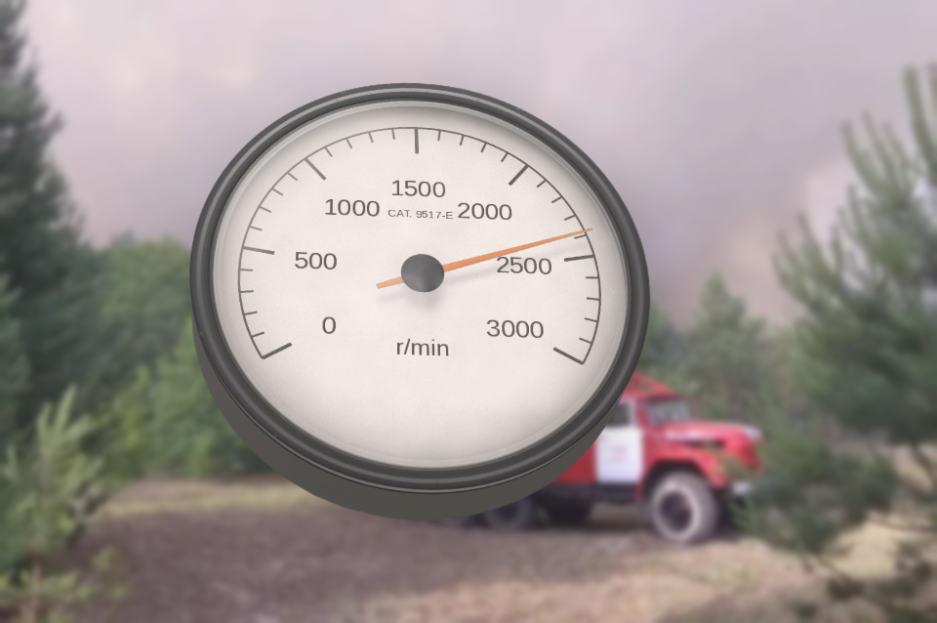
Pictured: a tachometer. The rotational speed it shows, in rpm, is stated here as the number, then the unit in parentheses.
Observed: 2400 (rpm)
